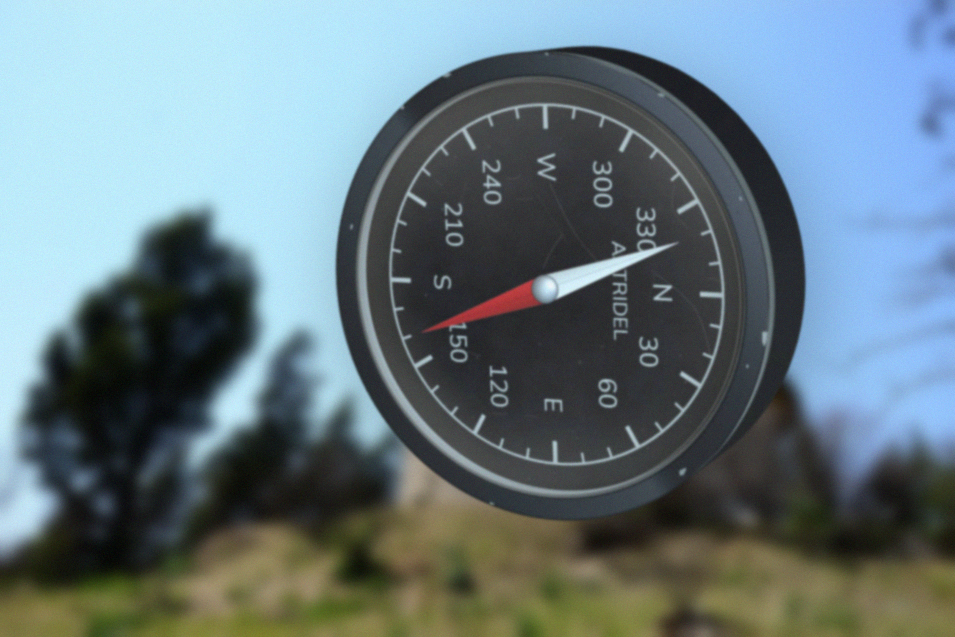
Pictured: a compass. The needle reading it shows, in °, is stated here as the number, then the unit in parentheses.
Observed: 160 (°)
